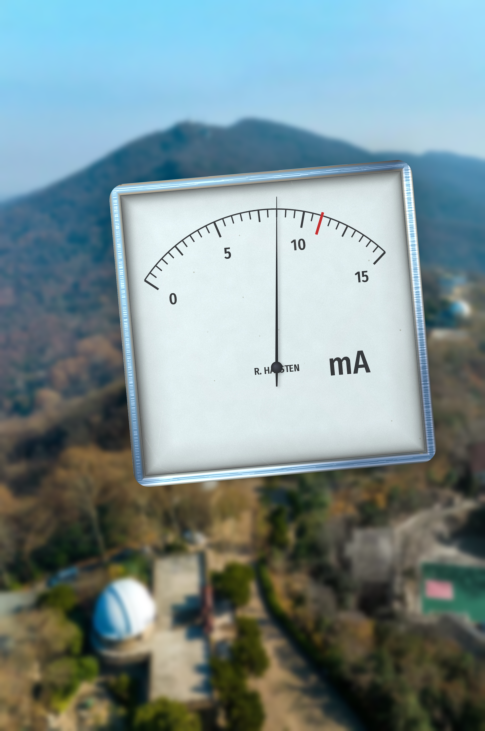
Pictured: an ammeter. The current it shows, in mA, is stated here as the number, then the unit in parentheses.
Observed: 8.5 (mA)
